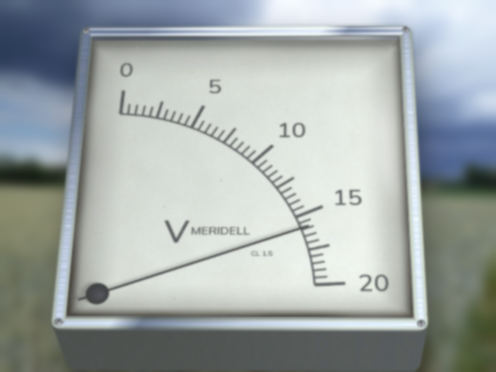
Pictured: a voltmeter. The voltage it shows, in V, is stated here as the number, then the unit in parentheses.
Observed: 16 (V)
